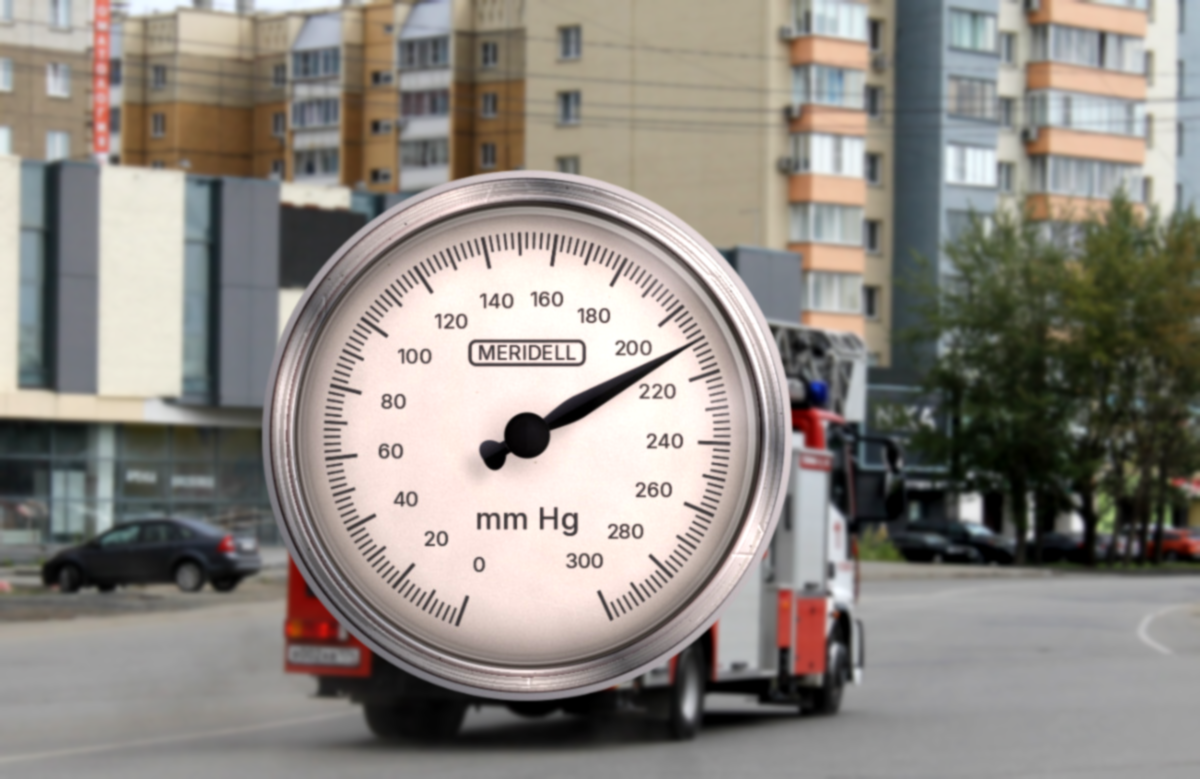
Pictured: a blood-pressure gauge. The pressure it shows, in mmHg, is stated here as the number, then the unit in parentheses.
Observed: 210 (mmHg)
